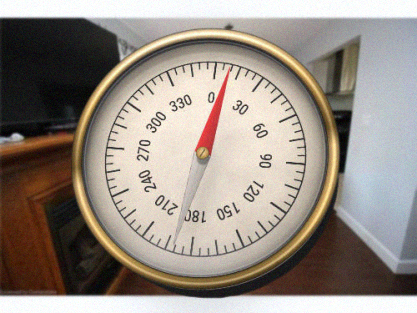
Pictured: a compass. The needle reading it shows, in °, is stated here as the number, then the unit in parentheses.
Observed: 10 (°)
